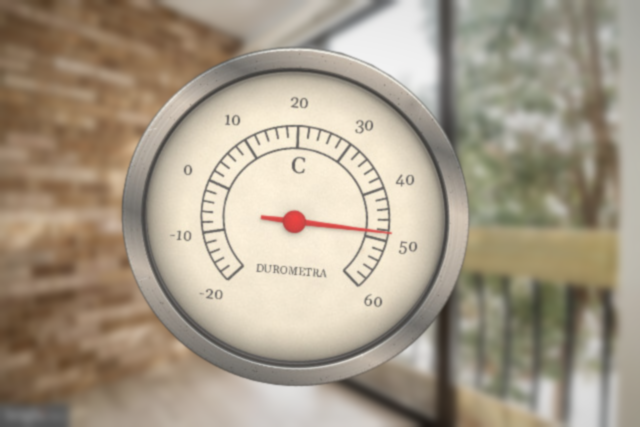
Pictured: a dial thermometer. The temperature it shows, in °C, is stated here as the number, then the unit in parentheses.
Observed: 48 (°C)
